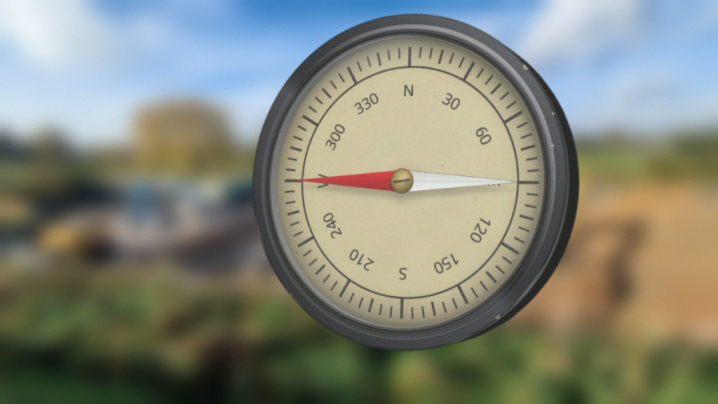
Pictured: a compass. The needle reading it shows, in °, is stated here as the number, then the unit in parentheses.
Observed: 270 (°)
